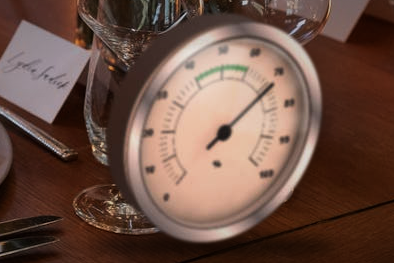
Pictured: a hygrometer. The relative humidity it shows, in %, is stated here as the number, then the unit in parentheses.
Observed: 70 (%)
